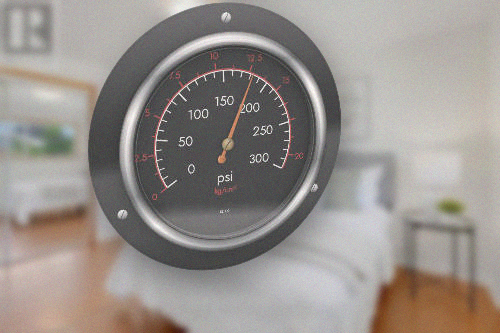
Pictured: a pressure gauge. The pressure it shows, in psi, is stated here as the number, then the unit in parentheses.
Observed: 180 (psi)
